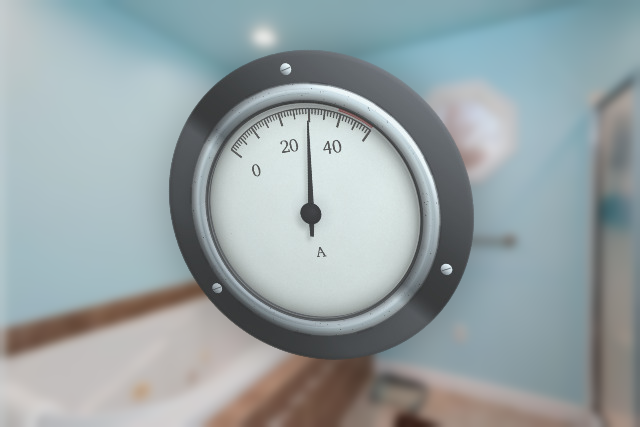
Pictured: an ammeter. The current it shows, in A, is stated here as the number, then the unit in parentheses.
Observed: 30 (A)
